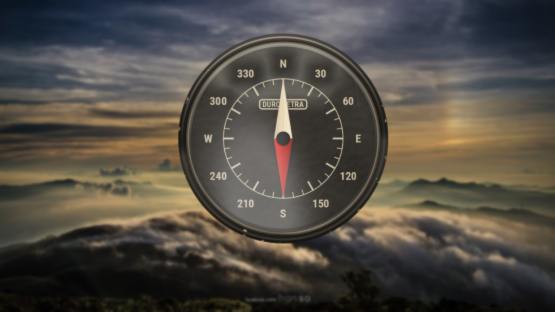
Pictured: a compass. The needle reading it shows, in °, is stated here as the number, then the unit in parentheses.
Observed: 180 (°)
